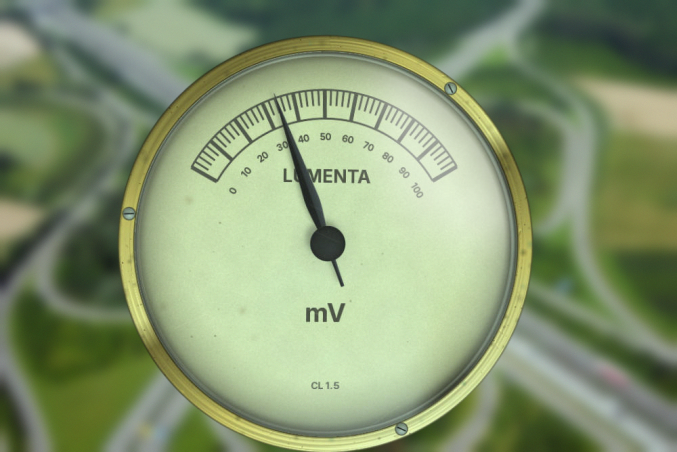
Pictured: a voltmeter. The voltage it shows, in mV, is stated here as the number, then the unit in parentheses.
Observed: 34 (mV)
